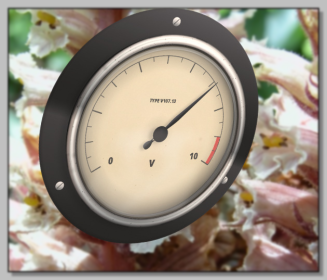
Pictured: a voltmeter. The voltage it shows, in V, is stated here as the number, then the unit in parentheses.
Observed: 7 (V)
